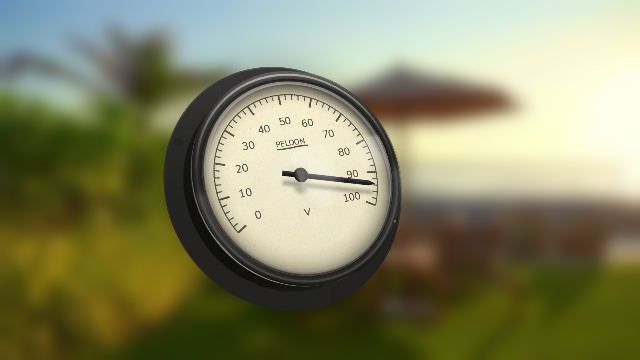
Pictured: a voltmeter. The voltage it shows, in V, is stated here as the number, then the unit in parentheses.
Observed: 94 (V)
